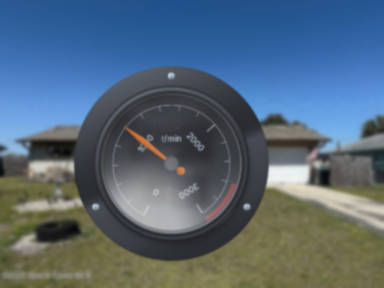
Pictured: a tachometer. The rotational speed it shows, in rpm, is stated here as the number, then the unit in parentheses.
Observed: 1000 (rpm)
